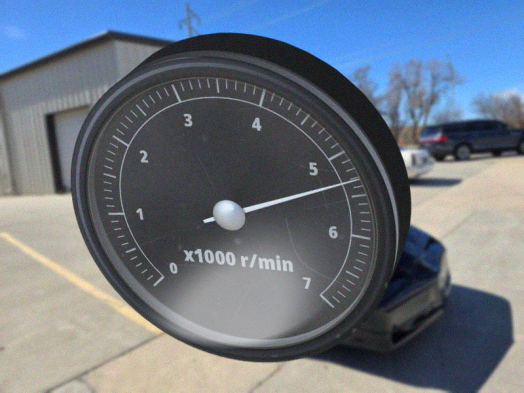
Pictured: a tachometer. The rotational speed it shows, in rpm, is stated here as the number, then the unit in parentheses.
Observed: 5300 (rpm)
